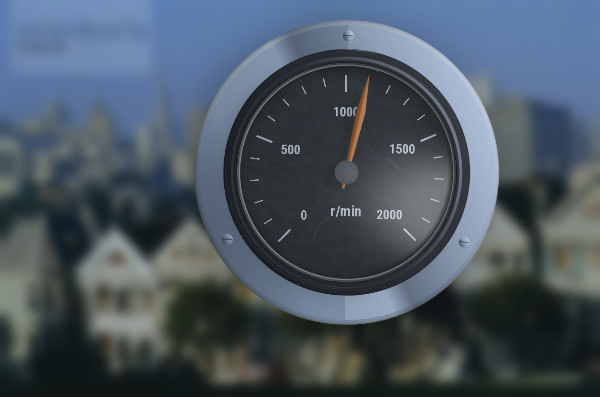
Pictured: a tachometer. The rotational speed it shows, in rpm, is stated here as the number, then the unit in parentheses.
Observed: 1100 (rpm)
